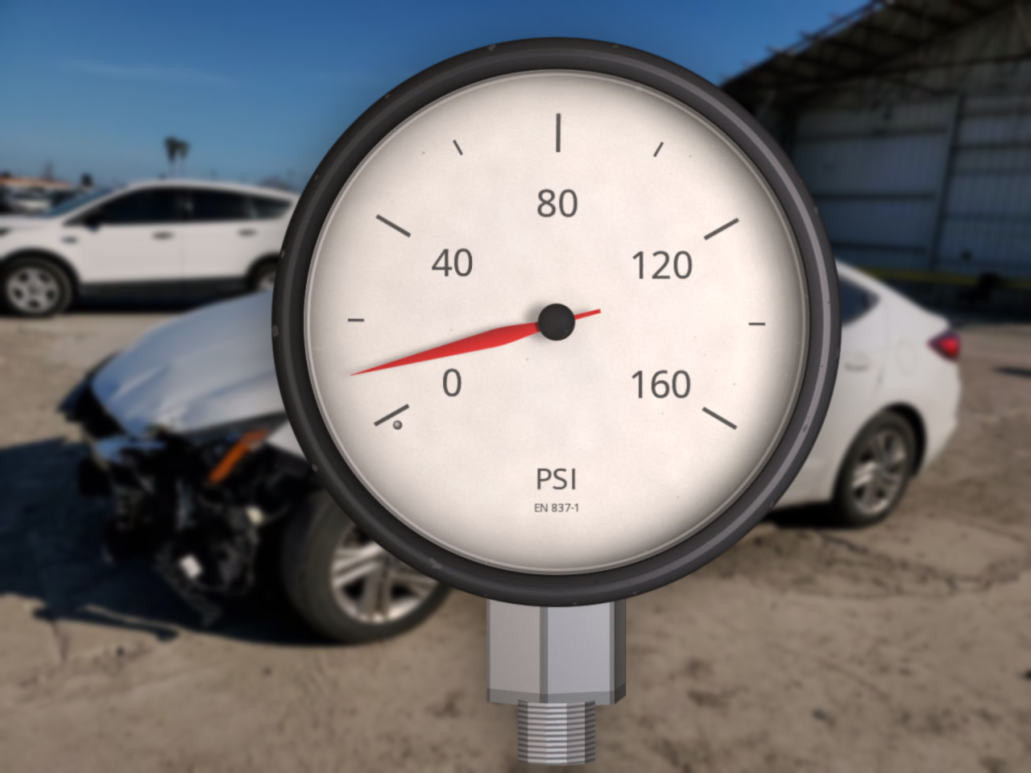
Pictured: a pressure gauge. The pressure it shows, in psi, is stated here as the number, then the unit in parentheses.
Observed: 10 (psi)
